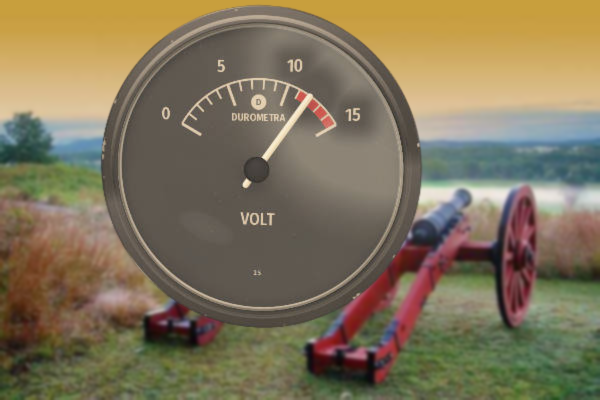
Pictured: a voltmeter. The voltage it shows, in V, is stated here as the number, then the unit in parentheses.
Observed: 12 (V)
